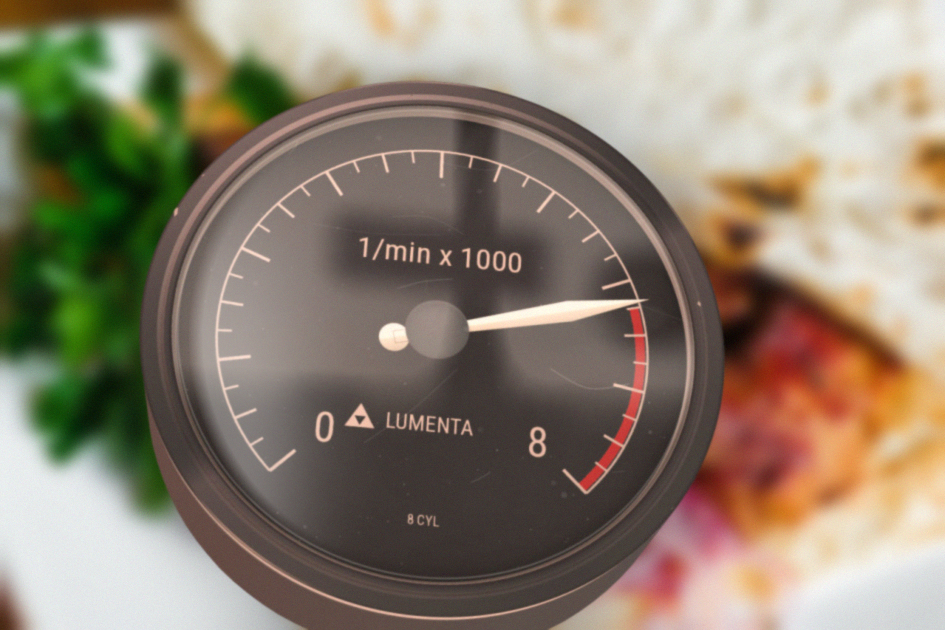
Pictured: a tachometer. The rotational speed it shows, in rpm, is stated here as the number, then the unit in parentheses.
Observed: 6250 (rpm)
